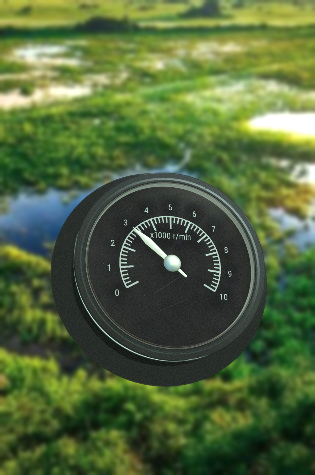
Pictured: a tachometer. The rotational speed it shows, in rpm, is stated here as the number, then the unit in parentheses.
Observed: 3000 (rpm)
